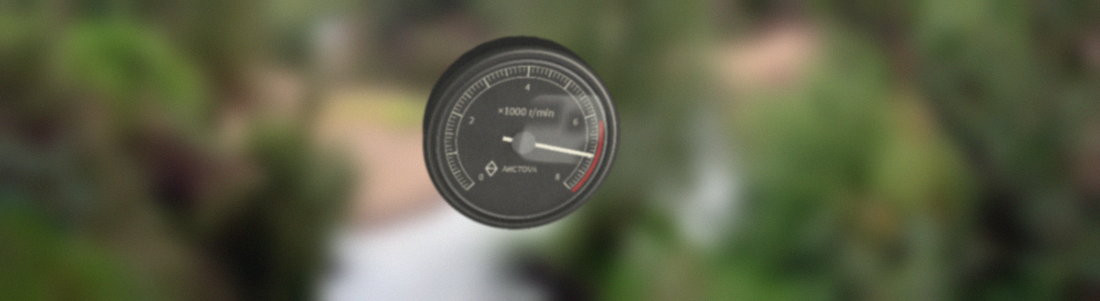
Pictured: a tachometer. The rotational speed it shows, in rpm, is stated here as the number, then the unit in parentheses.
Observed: 7000 (rpm)
